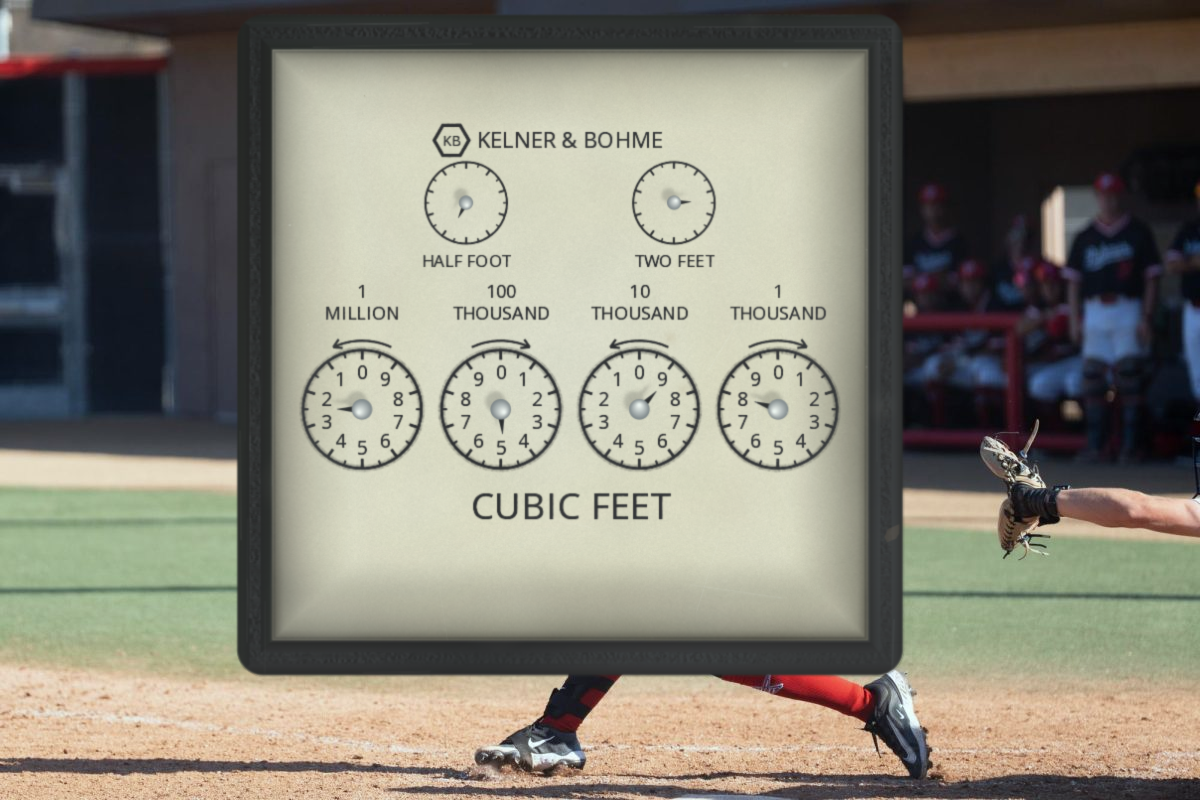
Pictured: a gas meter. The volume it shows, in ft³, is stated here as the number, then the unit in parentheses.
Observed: 248800 (ft³)
